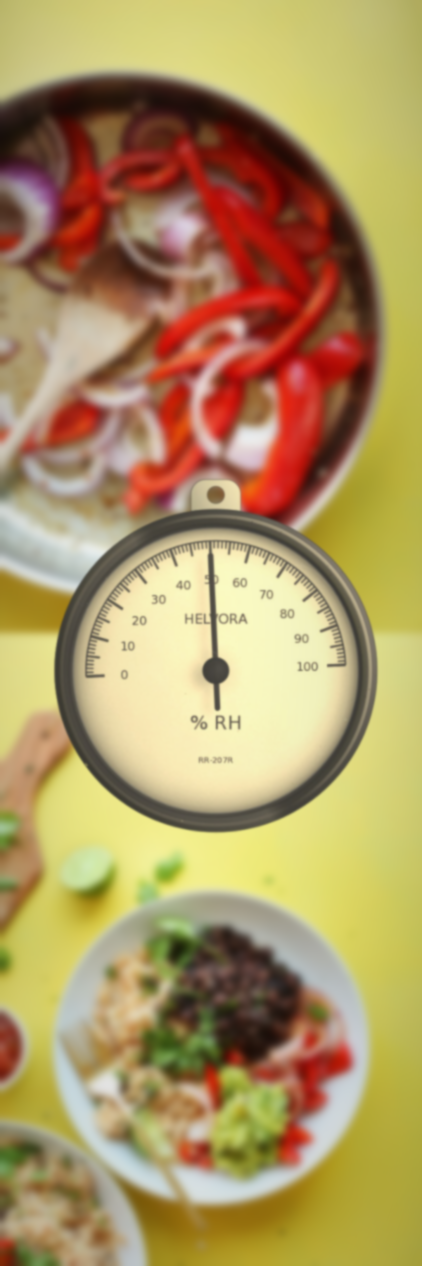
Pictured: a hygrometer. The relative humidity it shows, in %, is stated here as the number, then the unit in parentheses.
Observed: 50 (%)
